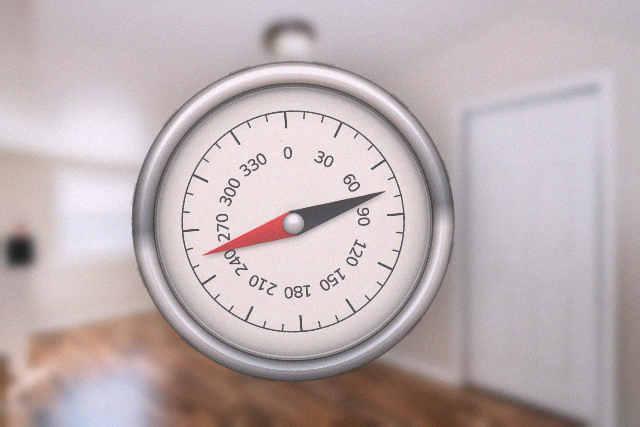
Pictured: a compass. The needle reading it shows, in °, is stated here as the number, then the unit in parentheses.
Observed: 255 (°)
